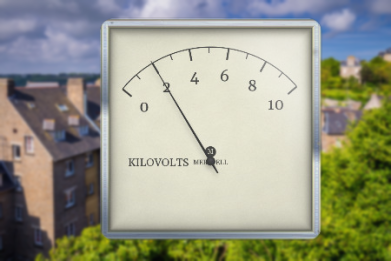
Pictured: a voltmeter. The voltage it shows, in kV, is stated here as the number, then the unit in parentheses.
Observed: 2 (kV)
